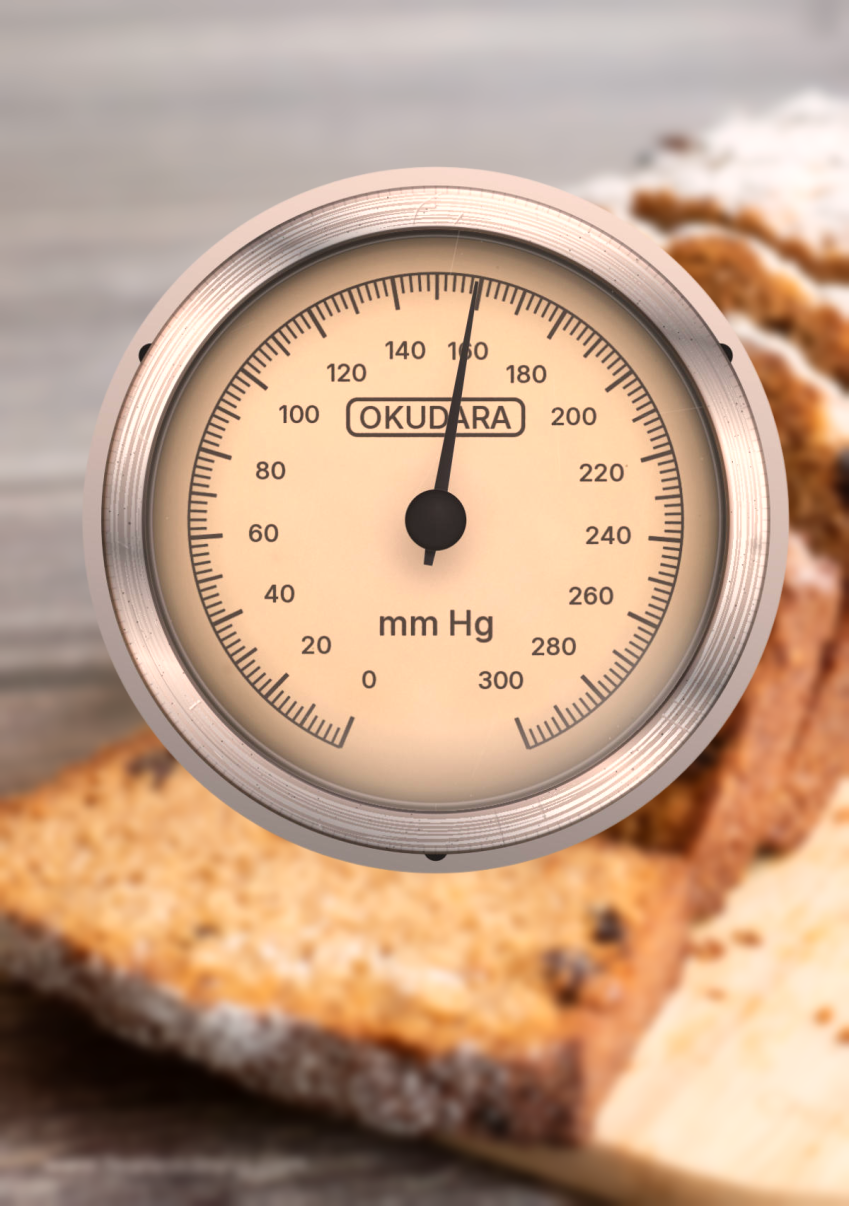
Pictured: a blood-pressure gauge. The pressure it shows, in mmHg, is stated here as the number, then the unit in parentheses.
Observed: 159 (mmHg)
